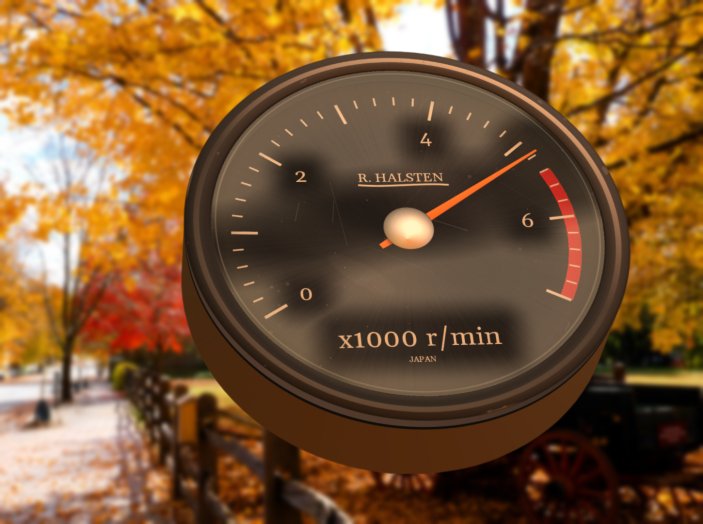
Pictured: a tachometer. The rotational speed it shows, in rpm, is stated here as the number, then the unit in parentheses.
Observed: 5200 (rpm)
